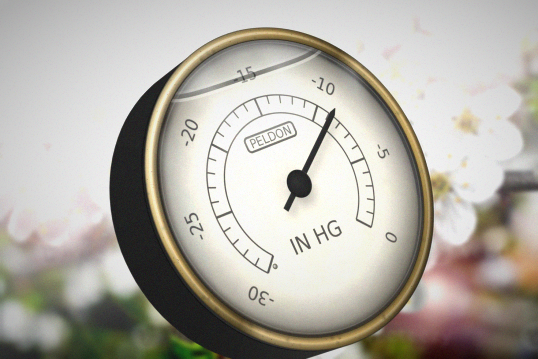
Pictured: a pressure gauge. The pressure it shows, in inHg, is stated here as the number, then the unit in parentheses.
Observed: -9 (inHg)
